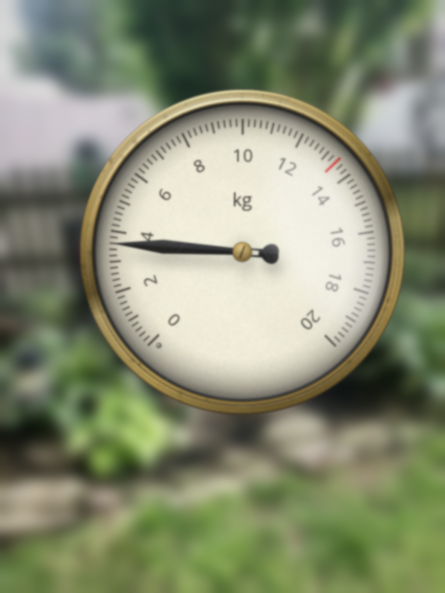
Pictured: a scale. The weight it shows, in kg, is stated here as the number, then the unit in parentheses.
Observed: 3.6 (kg)
